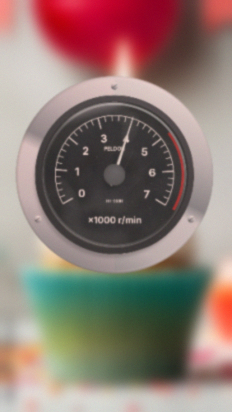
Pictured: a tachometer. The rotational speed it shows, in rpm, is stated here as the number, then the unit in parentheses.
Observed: 4000 (rpm)
